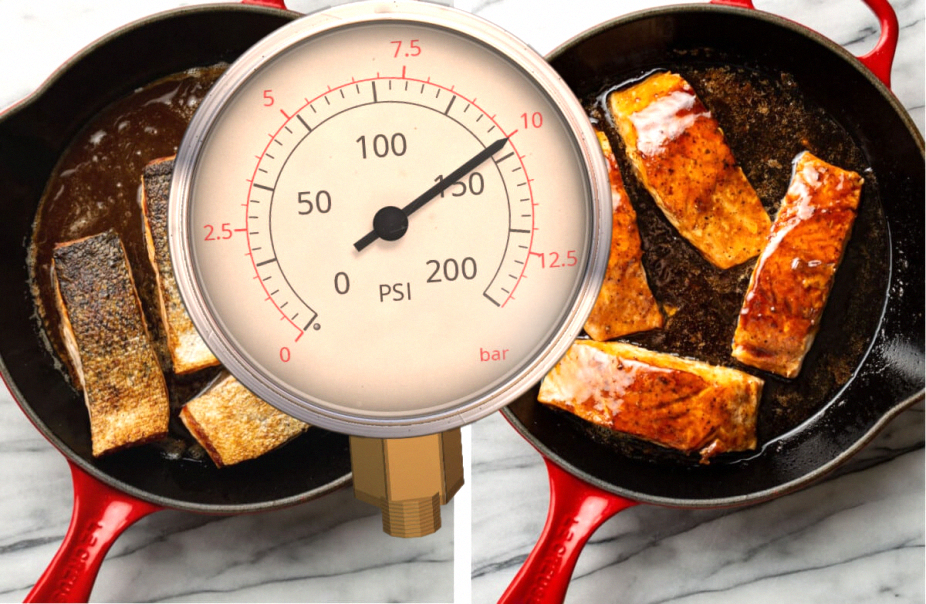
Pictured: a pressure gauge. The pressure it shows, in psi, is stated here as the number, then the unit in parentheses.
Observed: 145 (psi)
